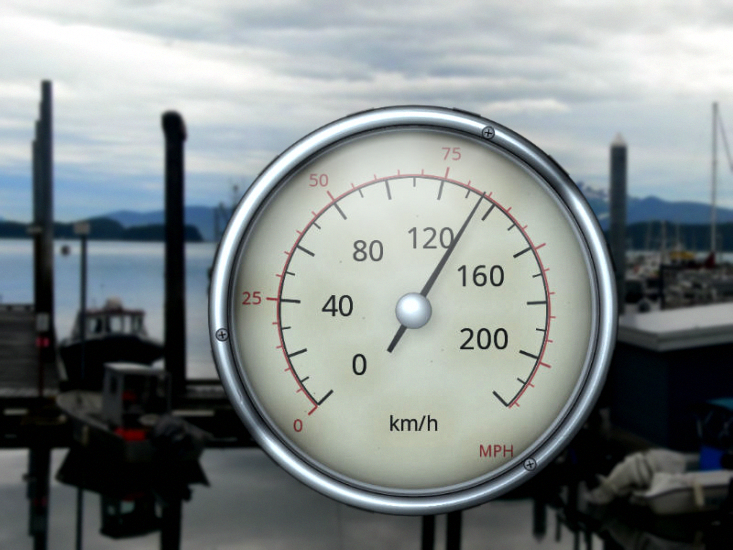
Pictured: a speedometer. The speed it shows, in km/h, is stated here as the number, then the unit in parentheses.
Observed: 135 (km/h)
